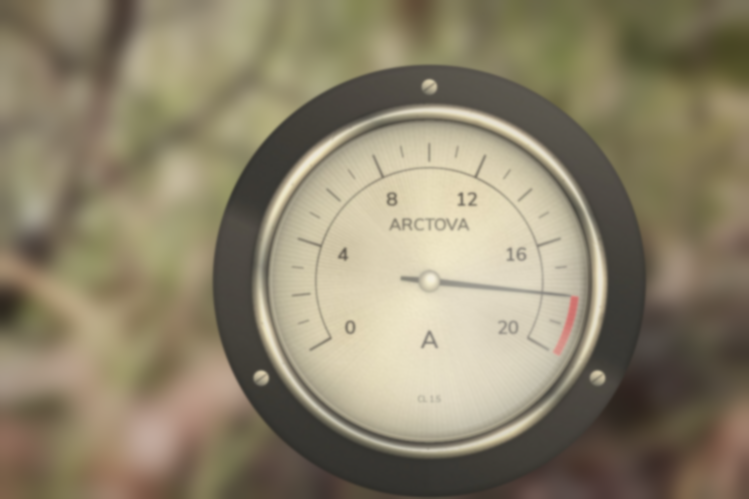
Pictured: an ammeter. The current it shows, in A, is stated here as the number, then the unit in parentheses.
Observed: 18 (A)
